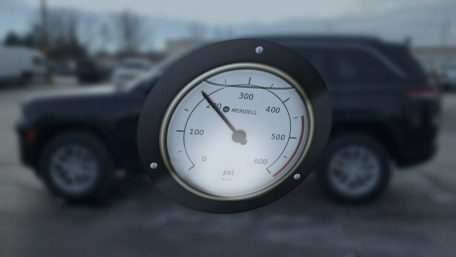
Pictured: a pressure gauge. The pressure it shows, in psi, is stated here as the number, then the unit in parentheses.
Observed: 200 (psi)
